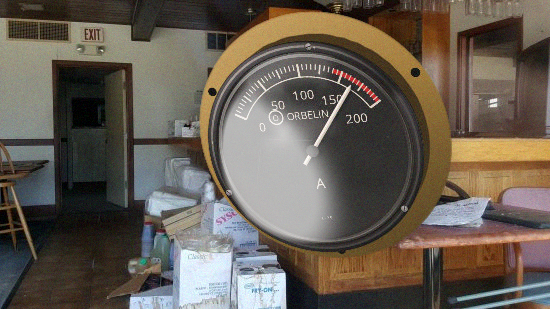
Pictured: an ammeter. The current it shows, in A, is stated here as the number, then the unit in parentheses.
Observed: 165 (A)
